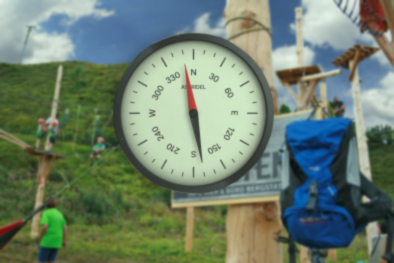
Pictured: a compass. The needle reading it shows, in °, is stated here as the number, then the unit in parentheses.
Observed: 350 (°)
